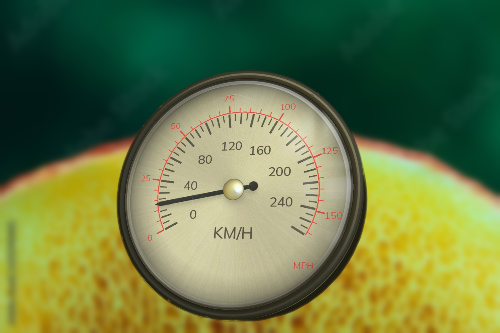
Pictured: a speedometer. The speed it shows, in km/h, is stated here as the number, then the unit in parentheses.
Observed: 20 (km/h)
